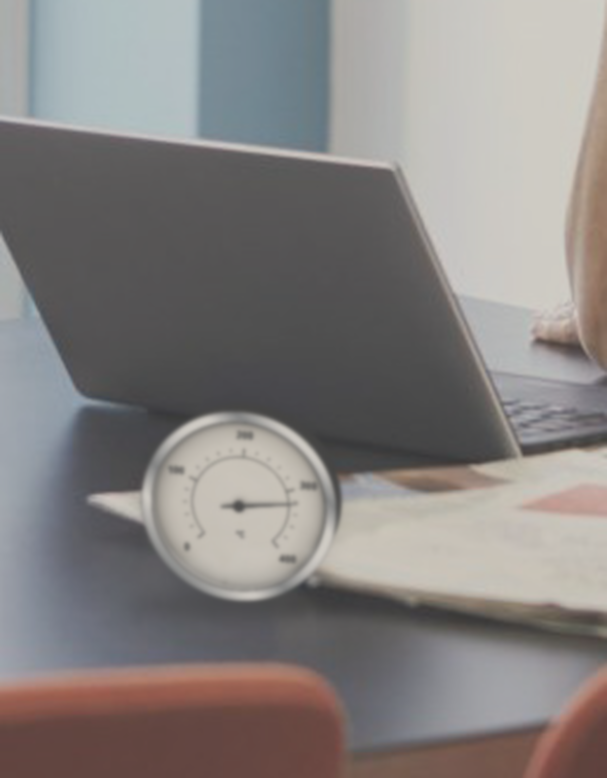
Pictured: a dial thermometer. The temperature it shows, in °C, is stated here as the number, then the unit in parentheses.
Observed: 320 (°C)
